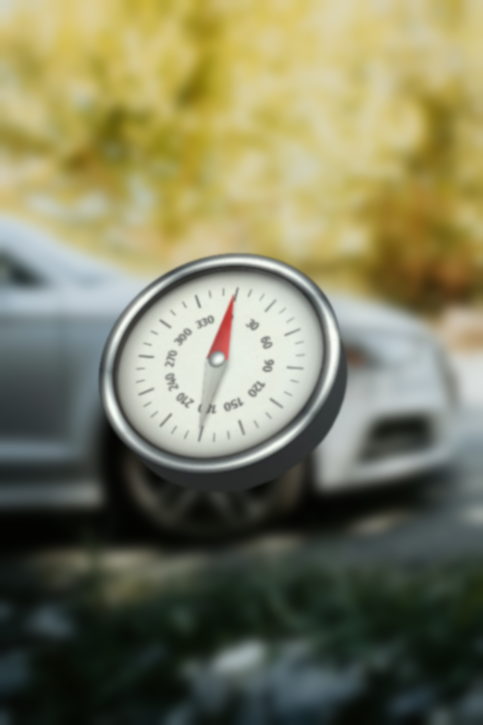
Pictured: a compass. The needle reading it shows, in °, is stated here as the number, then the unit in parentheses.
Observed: 0 (°)
